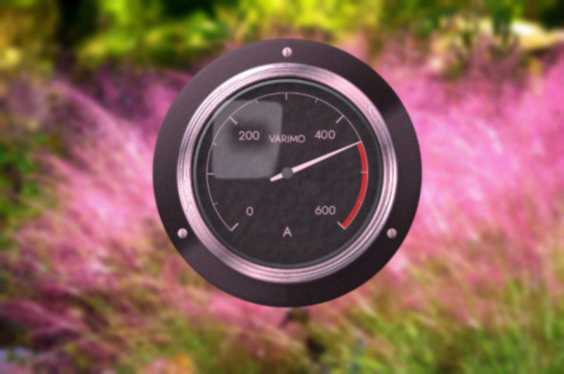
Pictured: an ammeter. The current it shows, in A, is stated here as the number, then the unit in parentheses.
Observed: 450 (A)
